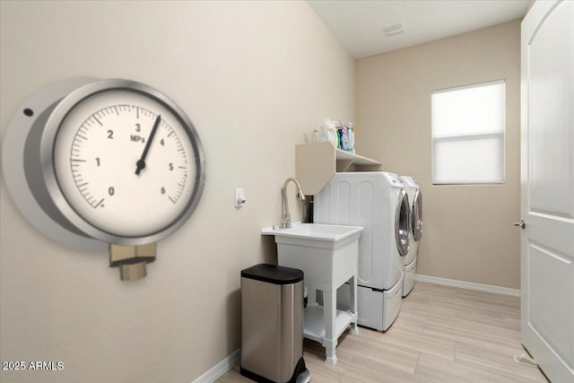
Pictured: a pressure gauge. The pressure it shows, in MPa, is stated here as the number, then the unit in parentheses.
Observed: 3.5 (MPa)
